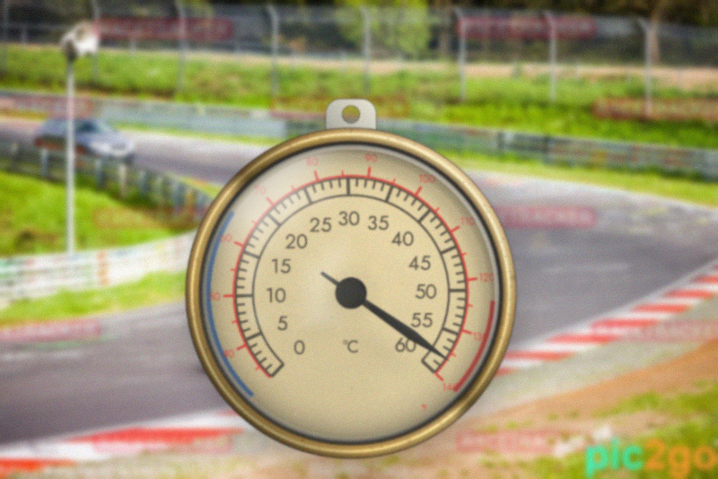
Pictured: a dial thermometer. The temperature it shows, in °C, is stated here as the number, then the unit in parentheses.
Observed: 58 (°C)
